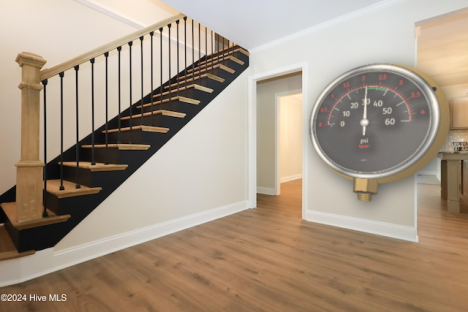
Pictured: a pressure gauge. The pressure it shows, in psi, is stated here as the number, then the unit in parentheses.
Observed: 30 (psi)
